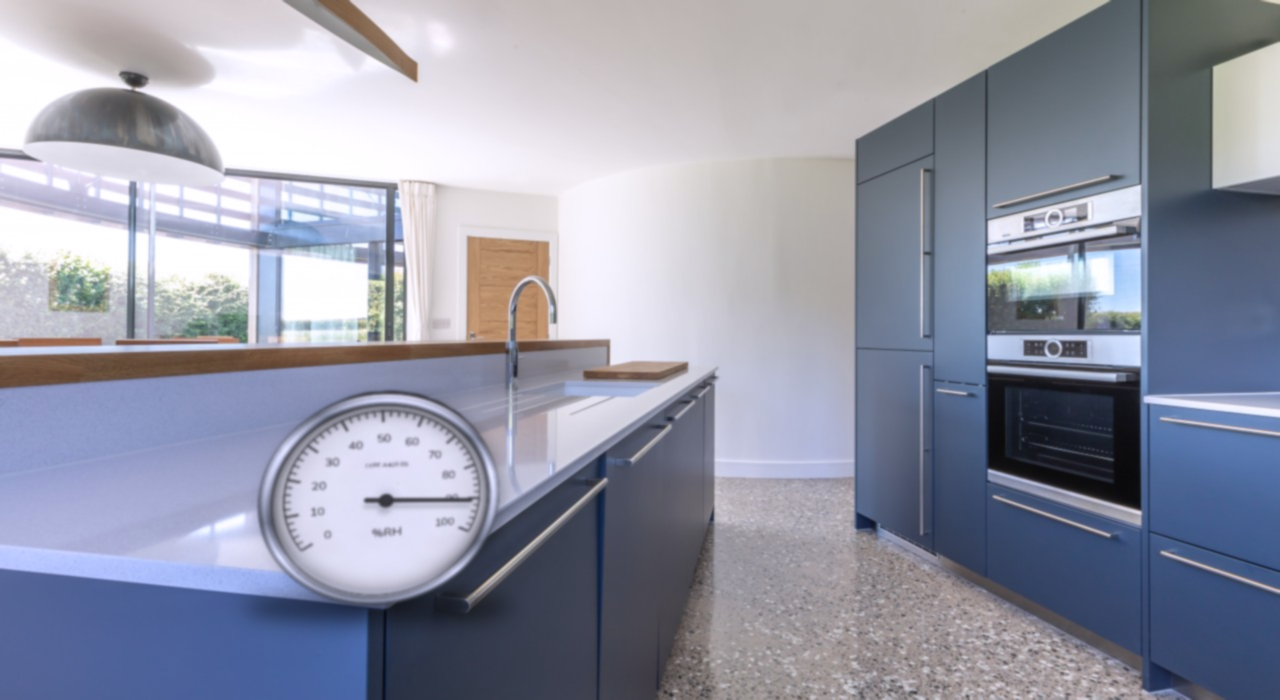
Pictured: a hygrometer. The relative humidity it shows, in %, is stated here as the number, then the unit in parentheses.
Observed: 90 (%)
